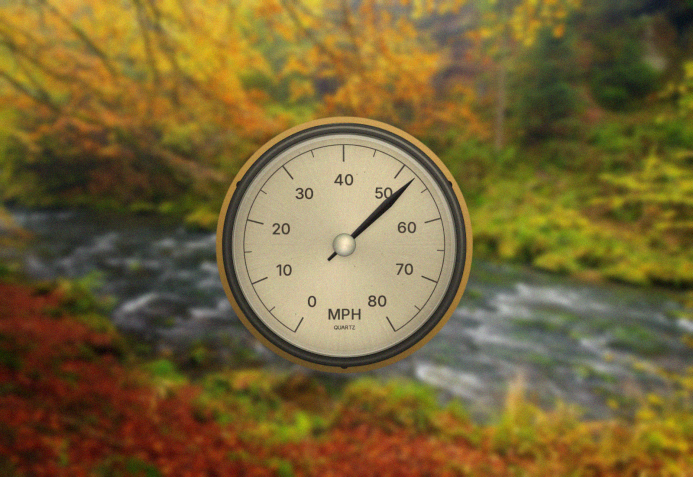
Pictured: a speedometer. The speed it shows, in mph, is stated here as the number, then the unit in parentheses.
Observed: 52.5 (mph)
